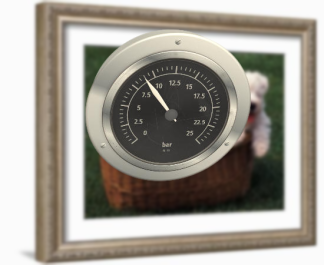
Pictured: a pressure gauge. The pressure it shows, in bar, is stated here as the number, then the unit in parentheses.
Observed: 9 (bar)
